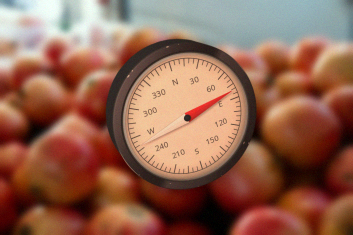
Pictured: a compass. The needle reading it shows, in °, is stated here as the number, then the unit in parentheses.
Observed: 80 (°)
